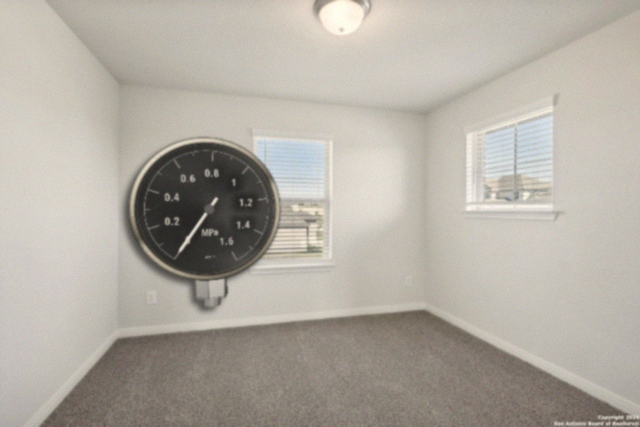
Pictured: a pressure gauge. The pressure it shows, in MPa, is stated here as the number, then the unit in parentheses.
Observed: 0 (MPa)
